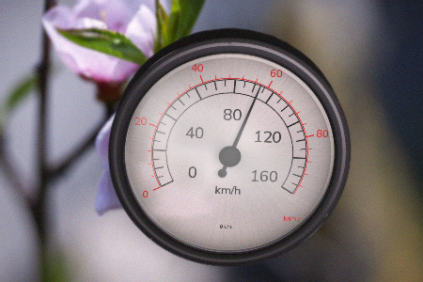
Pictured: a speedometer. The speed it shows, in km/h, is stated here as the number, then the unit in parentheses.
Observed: 92.5 (km/h)
